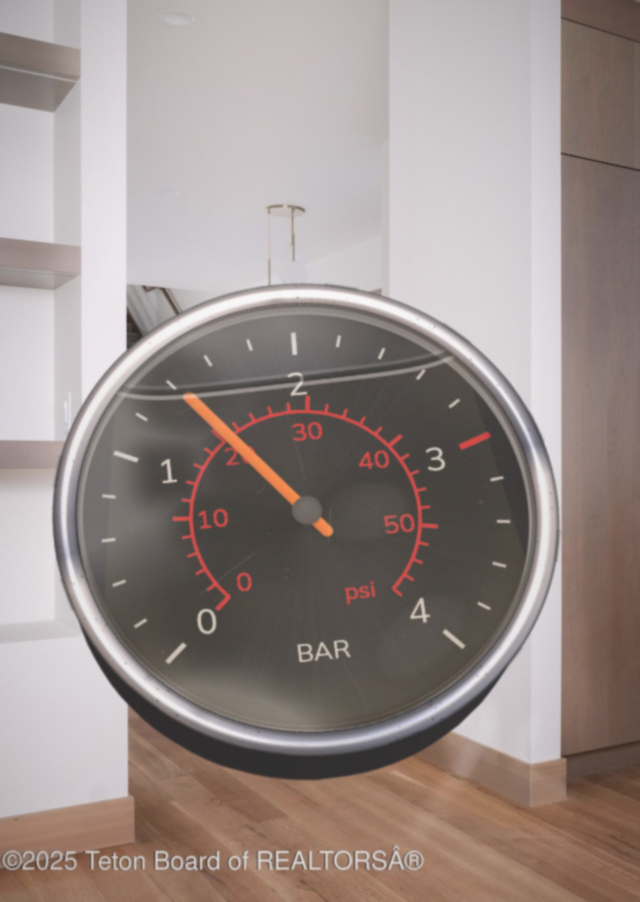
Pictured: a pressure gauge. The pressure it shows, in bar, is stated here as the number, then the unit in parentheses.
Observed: 1.4 (bar)
